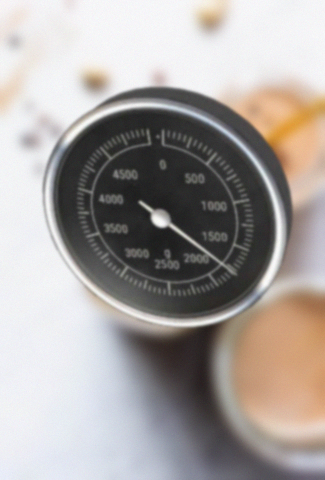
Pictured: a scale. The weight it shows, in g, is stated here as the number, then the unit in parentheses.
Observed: 1750 (g)
